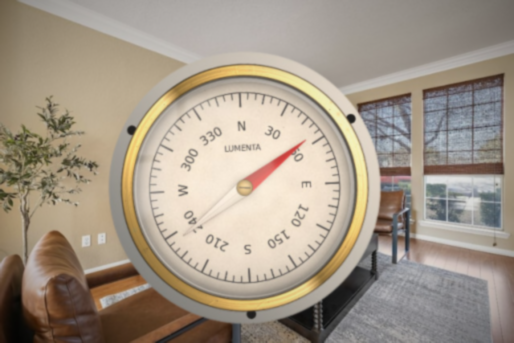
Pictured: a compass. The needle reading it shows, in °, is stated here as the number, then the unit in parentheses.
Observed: 55 (°)
